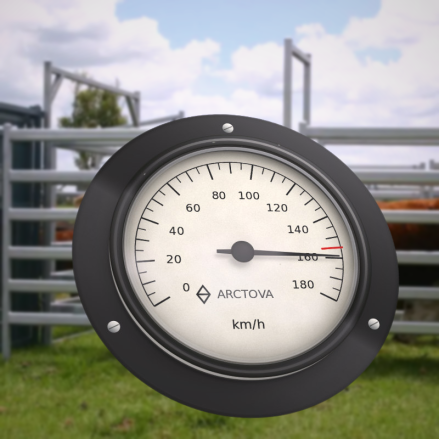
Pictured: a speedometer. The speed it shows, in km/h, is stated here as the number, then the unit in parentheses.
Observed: 160 (km/h)
